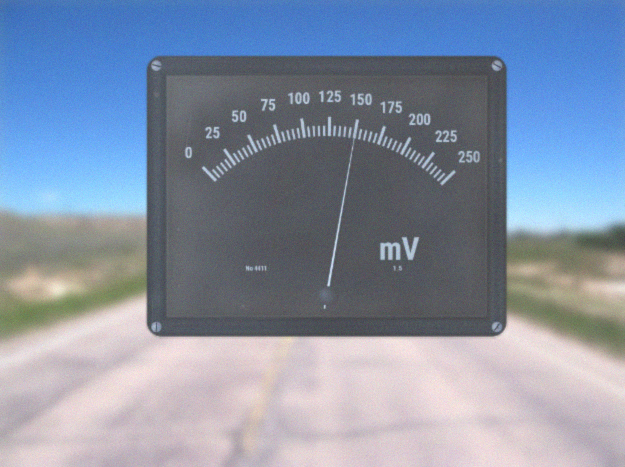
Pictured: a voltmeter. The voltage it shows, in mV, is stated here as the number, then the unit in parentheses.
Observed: 150 (mV)
